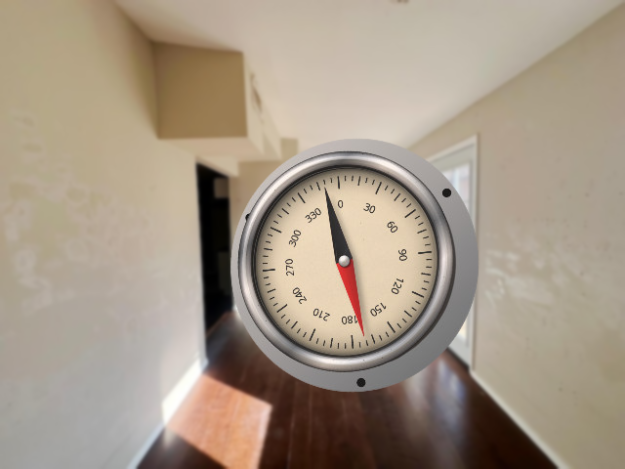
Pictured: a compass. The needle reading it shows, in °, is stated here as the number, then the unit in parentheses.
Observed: 170 (°)
